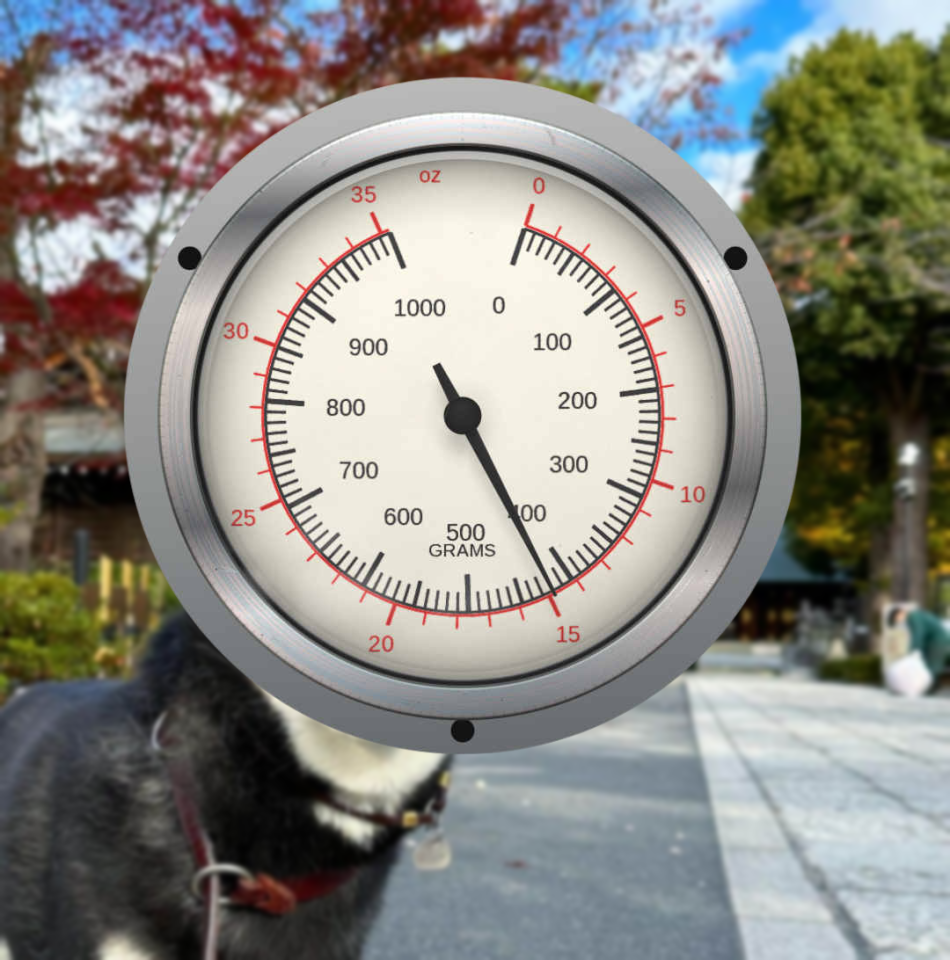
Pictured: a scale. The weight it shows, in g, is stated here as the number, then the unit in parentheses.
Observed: 420 (g)
